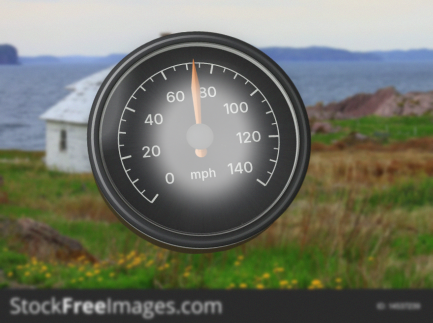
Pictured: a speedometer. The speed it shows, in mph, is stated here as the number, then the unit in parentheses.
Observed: 72.5 (mph)
